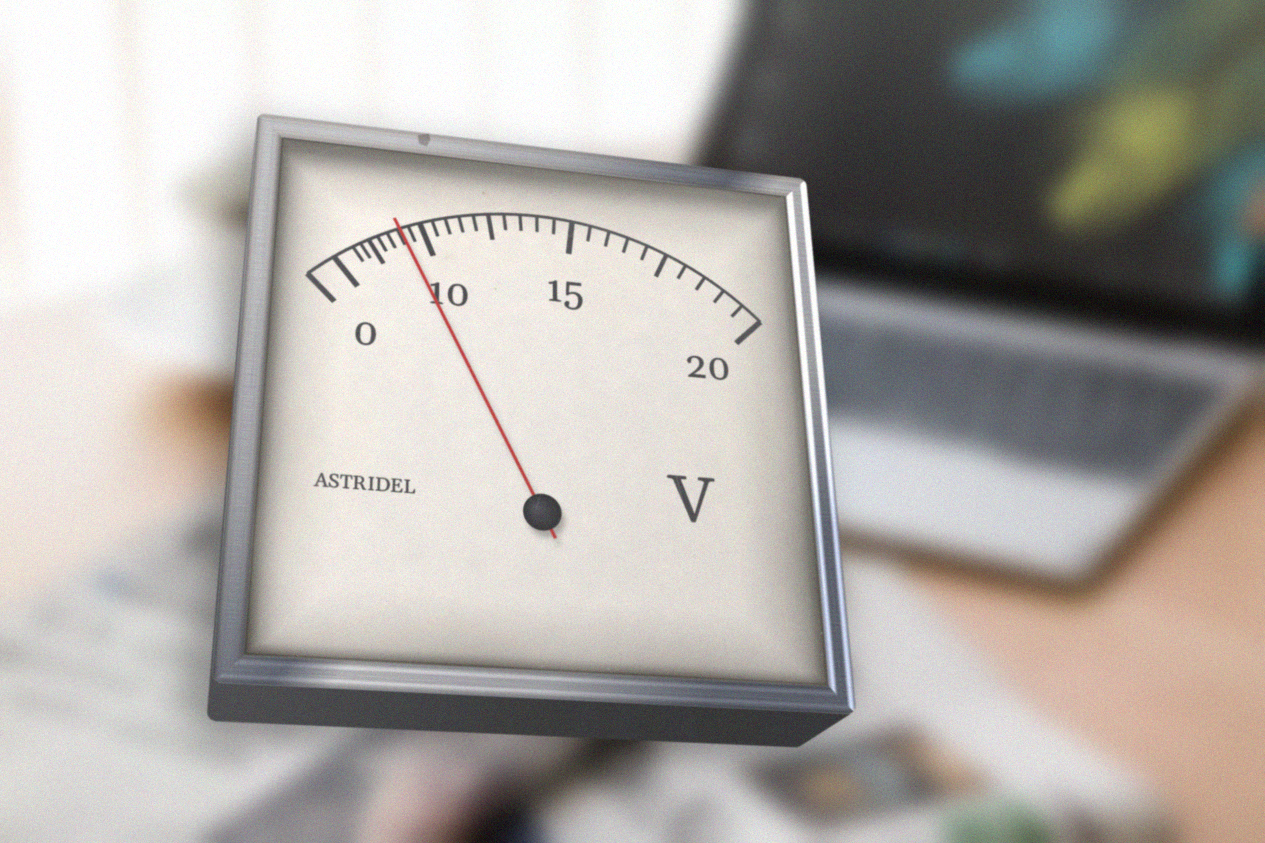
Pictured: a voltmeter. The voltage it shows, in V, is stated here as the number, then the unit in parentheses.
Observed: 9 (V)
